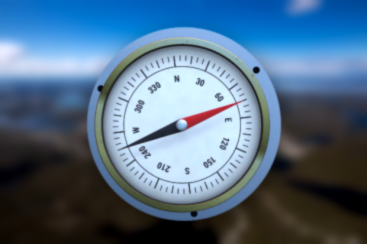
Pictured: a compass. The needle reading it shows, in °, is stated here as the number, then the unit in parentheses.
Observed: 75 (°)
